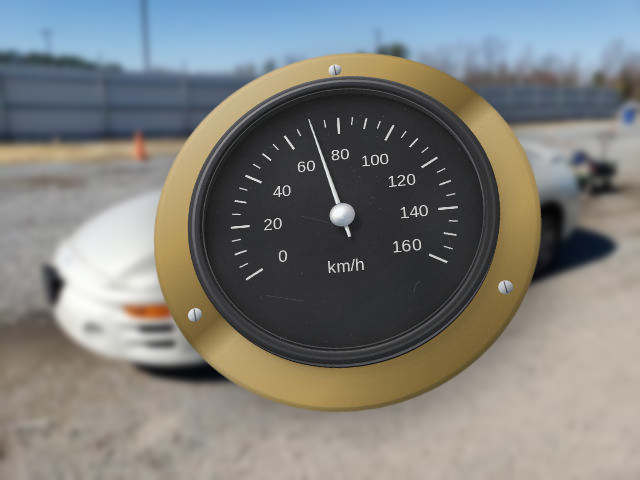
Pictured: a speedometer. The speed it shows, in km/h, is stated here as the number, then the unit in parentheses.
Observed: 70 (km/h)
